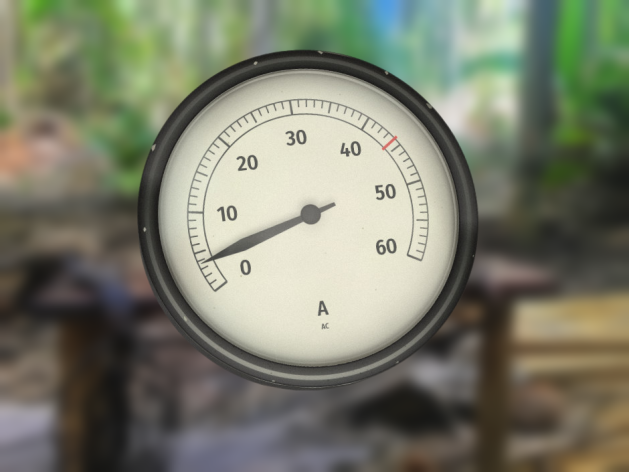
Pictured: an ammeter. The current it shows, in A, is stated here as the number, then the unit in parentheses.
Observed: 3.5 (A)
